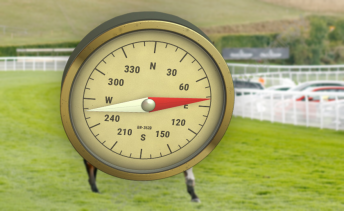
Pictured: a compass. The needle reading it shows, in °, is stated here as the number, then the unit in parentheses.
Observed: 80 (°)
